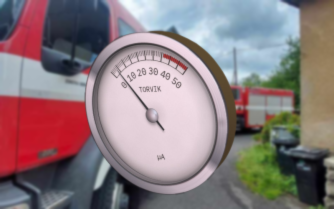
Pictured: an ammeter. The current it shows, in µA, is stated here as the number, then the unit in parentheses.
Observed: 5 (µA)
